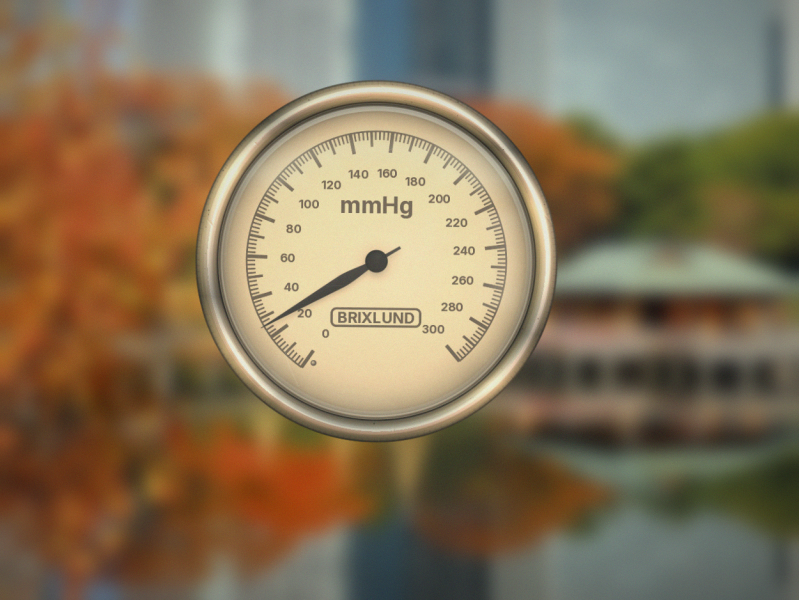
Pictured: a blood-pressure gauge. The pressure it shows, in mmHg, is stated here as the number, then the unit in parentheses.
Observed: 26 (mmHg)
